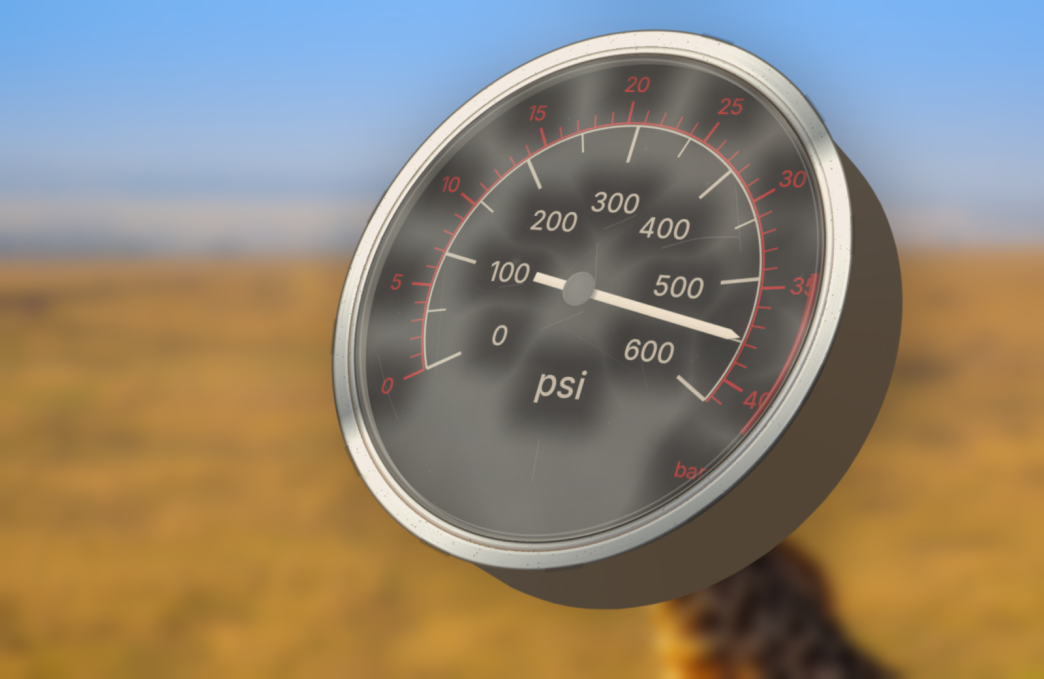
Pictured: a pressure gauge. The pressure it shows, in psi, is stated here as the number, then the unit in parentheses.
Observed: 550 (psi)
